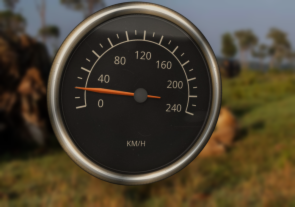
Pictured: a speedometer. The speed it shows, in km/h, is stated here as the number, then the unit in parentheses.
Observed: 20 (km/h)
